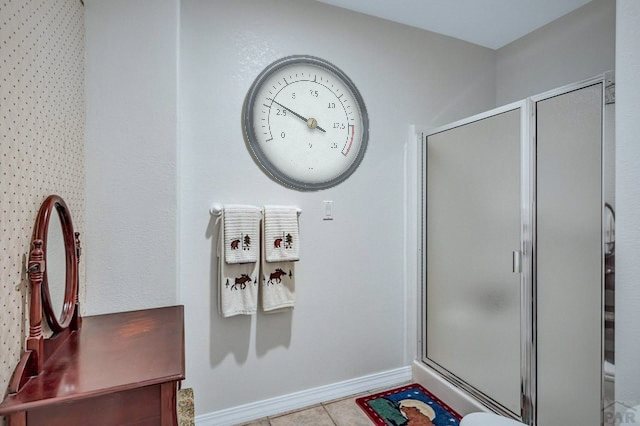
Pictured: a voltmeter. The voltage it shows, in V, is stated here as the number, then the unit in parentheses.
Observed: 3 (V)
